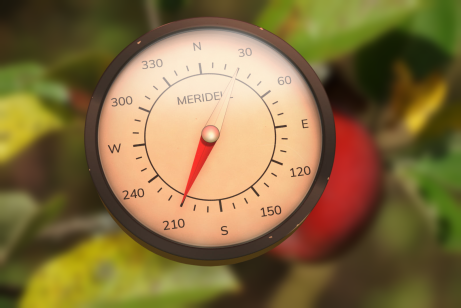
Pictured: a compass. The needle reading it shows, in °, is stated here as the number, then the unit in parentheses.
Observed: 210 (°)
